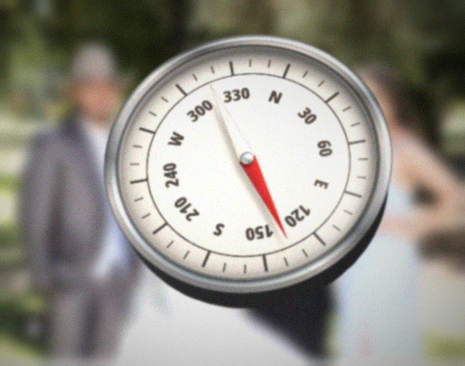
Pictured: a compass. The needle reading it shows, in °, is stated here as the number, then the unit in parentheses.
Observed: 135 (°)
